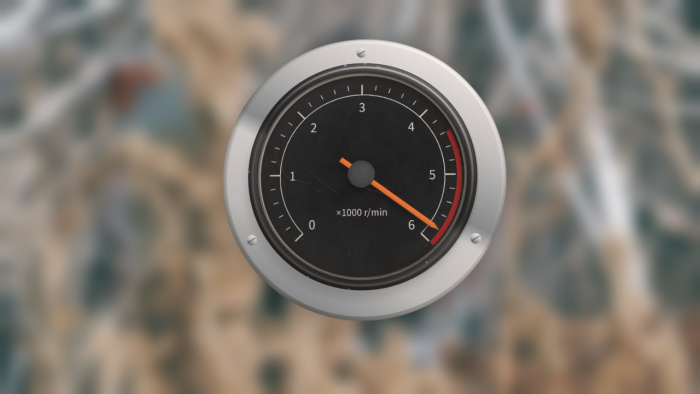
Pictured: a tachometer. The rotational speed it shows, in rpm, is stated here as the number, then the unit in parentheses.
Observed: 5800 (rpm)
